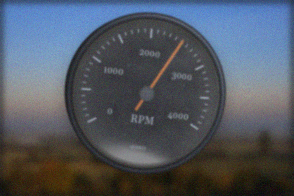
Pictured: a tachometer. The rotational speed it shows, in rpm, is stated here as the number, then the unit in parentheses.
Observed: 2500 (rpm)
